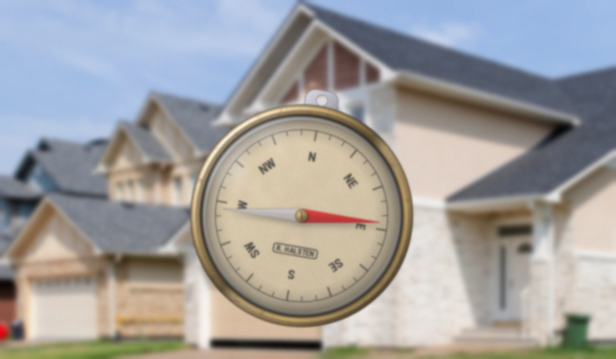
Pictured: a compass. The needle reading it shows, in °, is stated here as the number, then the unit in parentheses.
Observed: 85 (°)
